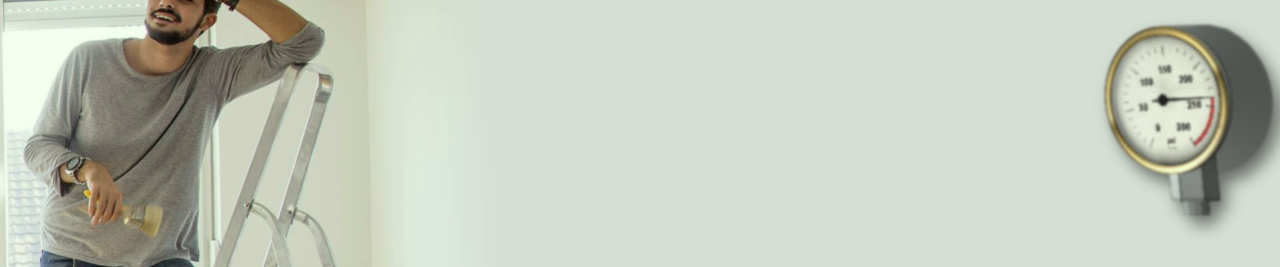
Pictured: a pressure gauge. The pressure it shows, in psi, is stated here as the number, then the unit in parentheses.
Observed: 240 (psi)
